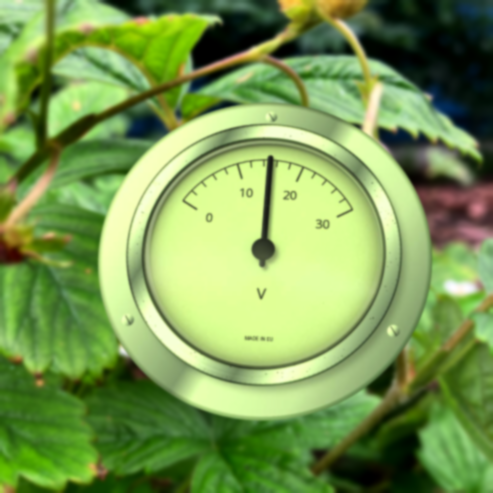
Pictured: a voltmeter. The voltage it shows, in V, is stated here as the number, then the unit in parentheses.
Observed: 15 (V)
